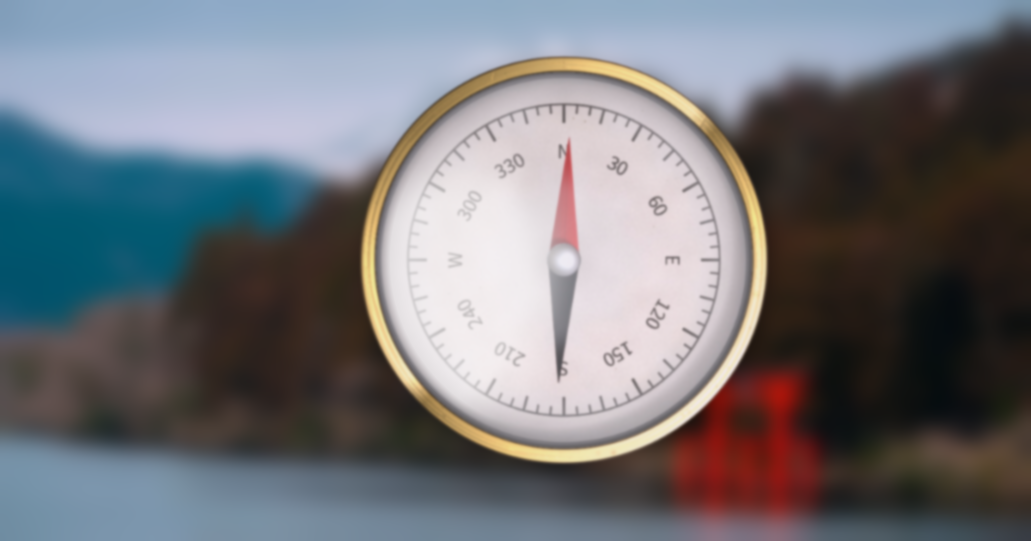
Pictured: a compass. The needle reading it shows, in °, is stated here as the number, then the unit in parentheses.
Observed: 2.5 (°)
